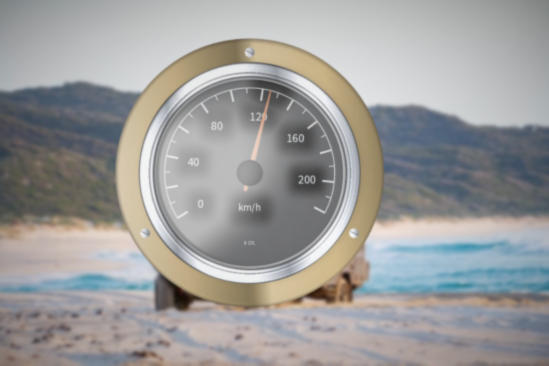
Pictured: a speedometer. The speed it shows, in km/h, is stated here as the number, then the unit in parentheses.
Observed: 125 (km/h)
